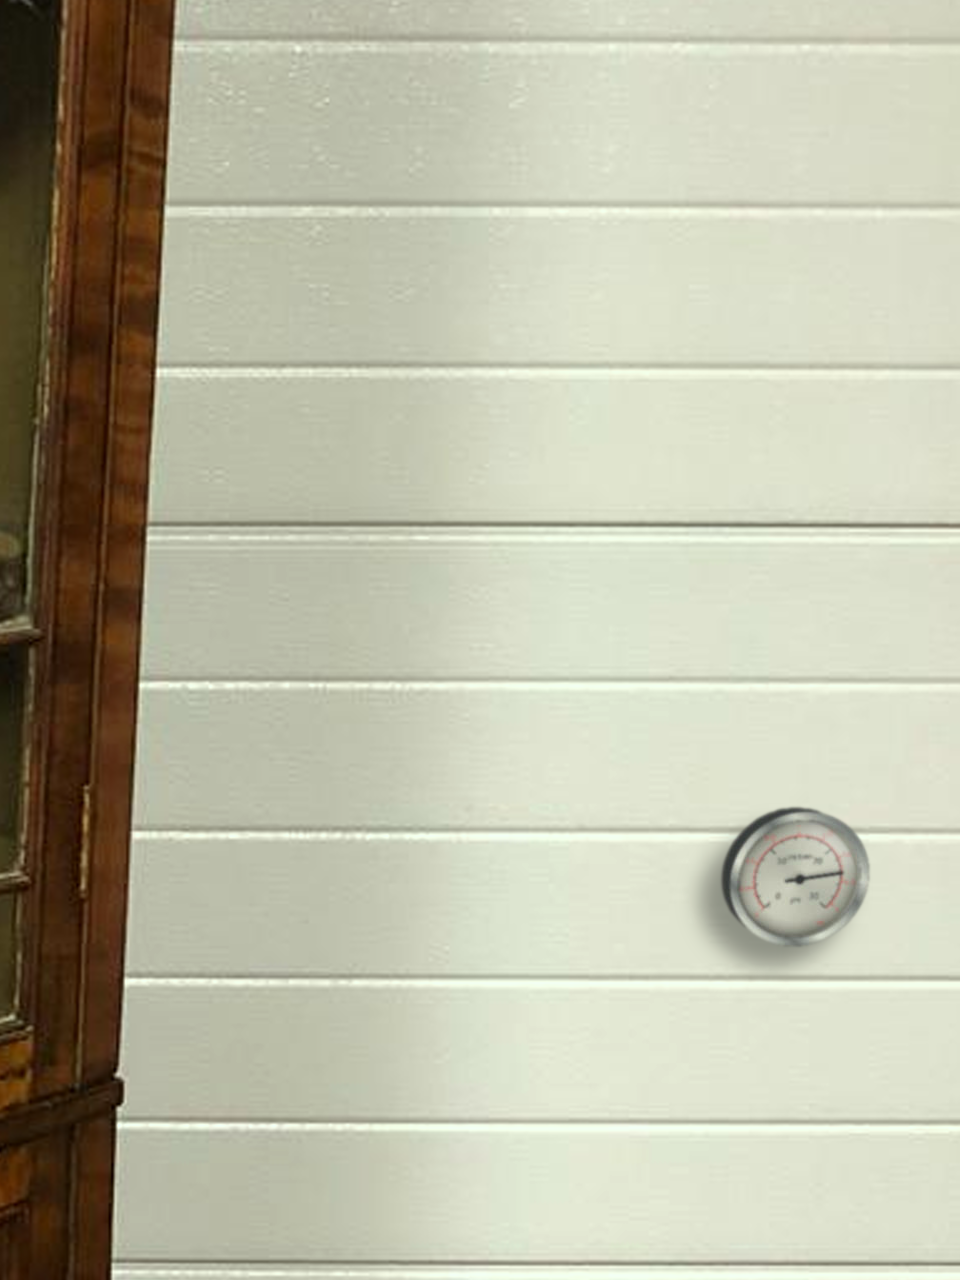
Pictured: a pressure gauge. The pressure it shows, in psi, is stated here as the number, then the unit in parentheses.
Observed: 24 (psi)
